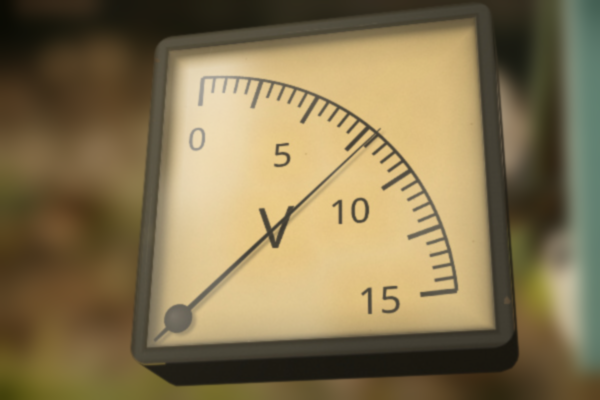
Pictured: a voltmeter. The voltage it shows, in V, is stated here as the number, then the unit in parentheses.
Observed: 8 (V)
